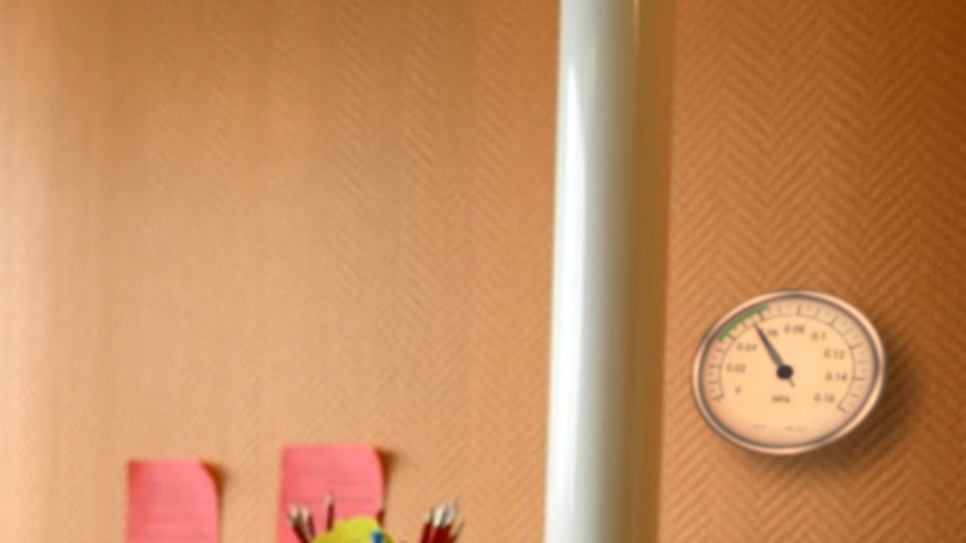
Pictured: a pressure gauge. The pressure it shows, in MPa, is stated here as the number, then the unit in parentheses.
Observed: 0.055 (MPa)
